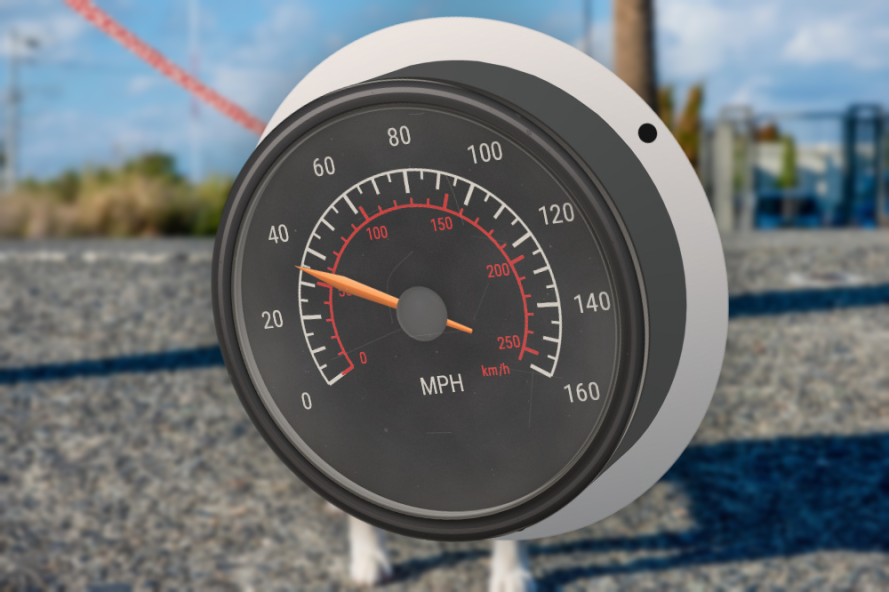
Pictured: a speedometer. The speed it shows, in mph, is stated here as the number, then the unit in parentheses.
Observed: 35 (mph)
